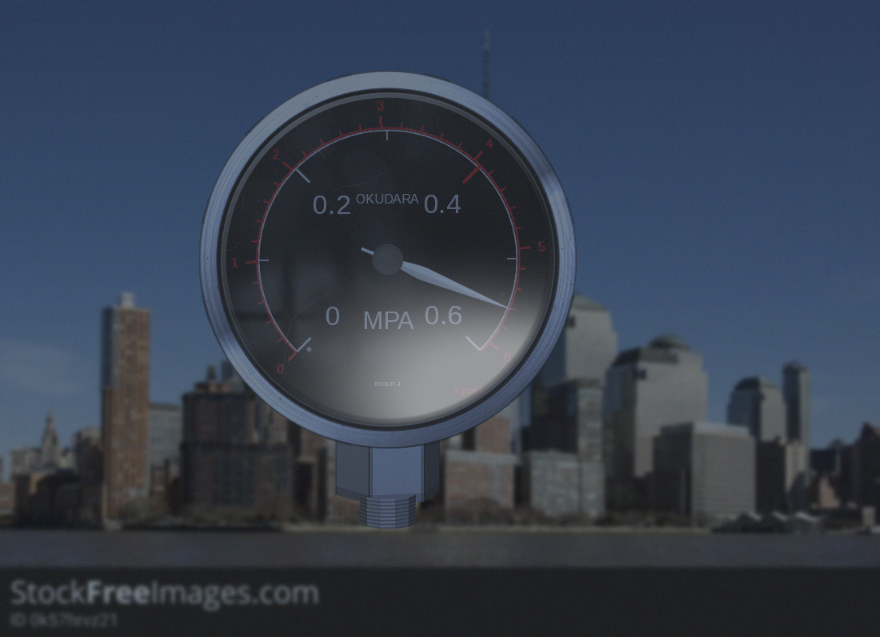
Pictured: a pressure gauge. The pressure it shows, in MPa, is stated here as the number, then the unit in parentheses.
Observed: 0.55 (MPa)
